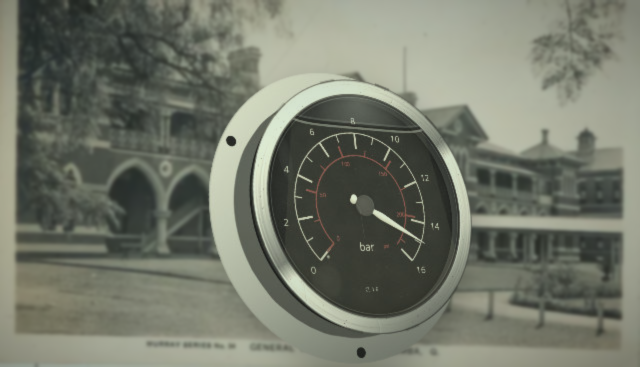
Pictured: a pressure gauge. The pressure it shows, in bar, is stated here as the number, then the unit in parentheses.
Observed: 15 (bar)
